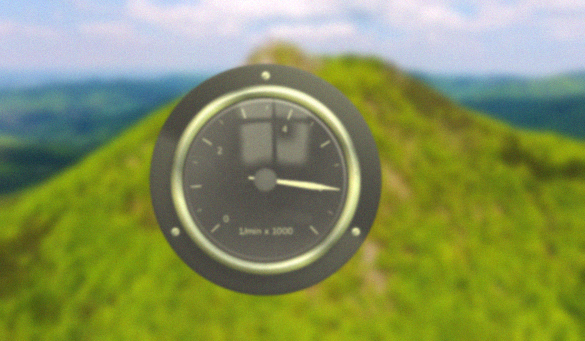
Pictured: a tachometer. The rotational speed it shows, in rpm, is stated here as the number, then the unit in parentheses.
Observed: 6000 (rpm)
